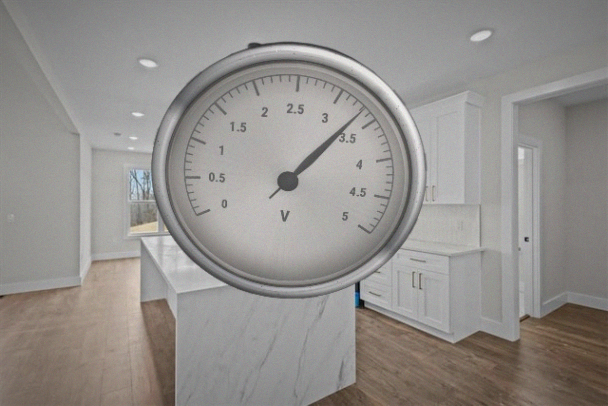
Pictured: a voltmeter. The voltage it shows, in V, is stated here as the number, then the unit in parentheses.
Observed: 3.3 (V)
